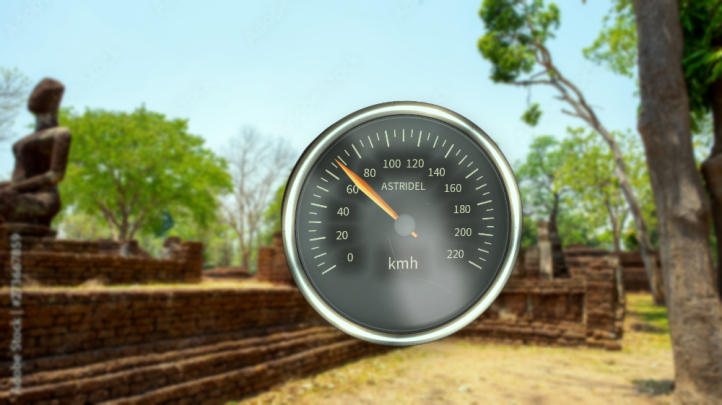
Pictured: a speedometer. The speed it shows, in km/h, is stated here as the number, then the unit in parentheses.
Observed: 67.5 (km/h)
